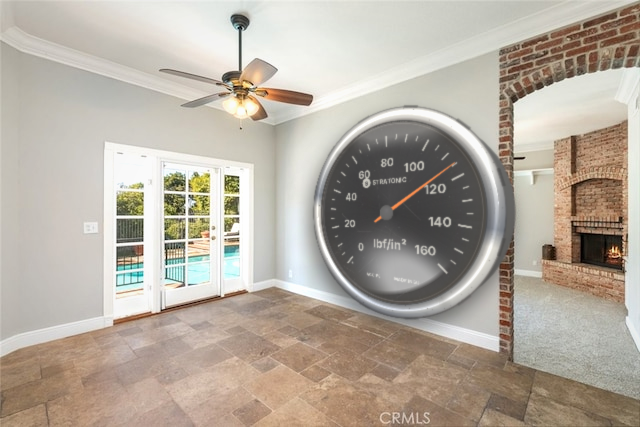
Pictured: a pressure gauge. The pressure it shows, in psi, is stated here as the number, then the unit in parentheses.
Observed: 115 (psi)
